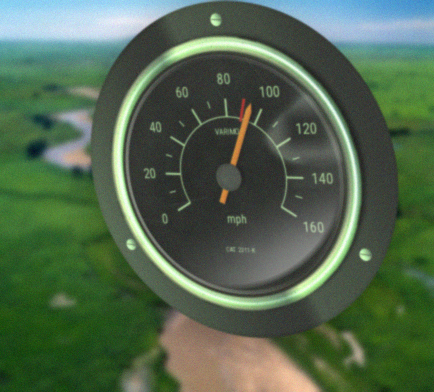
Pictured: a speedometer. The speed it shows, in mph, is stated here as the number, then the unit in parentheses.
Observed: 95 (mph)
